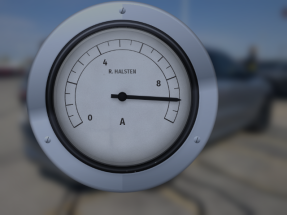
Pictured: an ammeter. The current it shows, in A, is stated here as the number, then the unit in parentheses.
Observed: 9 (A)
